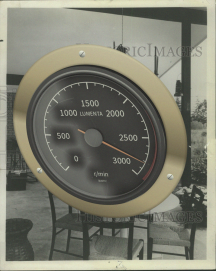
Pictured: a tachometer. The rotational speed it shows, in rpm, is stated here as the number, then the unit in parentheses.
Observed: 2800 (rpm)
